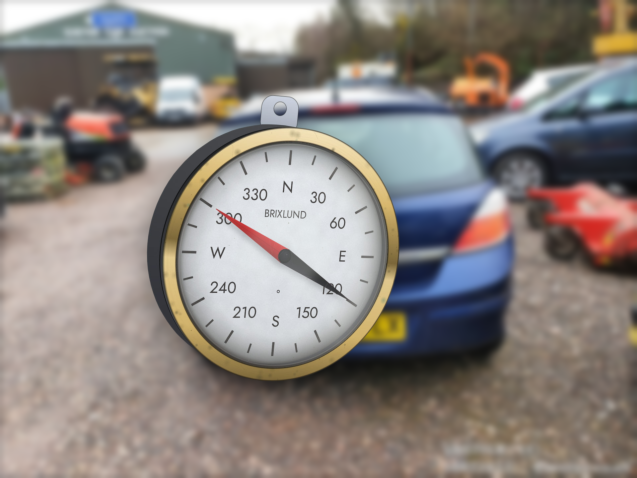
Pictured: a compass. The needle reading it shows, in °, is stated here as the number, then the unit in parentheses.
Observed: 300 (°)
